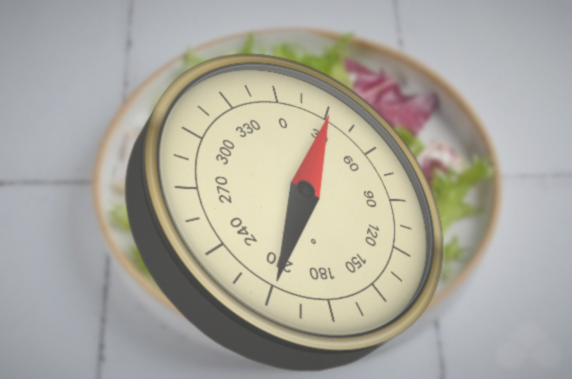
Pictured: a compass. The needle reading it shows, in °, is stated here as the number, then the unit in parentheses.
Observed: 30 (°)
